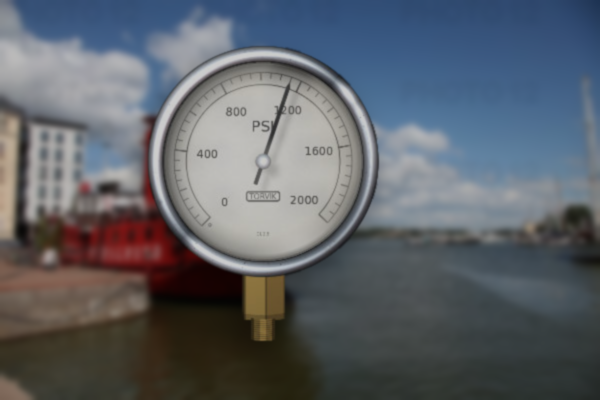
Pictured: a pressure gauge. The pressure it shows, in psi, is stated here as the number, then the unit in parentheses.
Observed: 1150 (psi)
